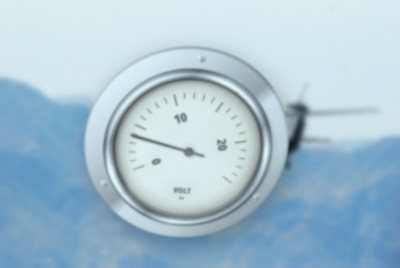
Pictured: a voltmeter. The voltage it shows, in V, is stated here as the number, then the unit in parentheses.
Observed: 4 (V)
